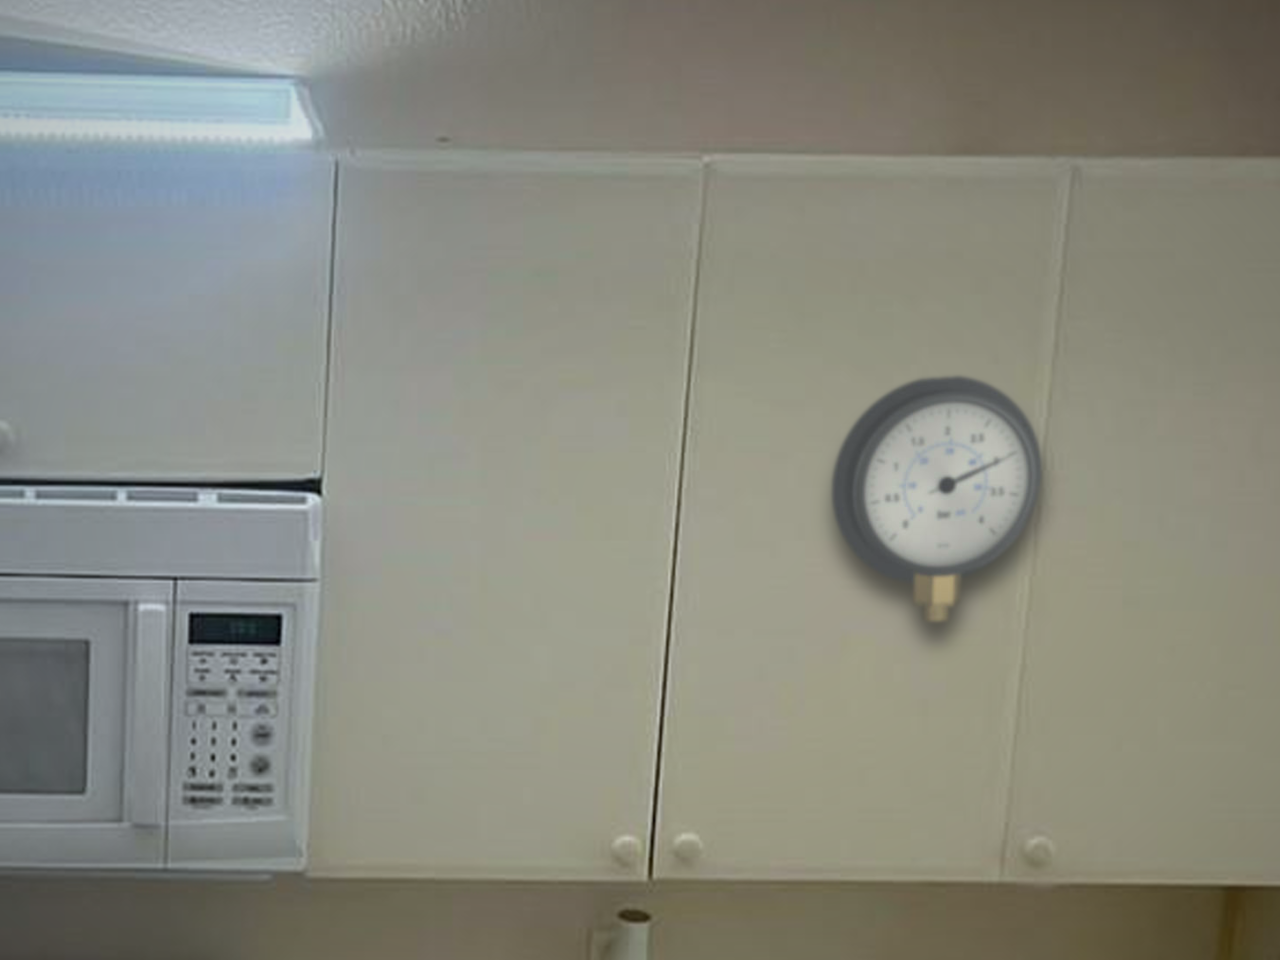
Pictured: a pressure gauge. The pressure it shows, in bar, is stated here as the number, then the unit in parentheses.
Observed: 3 (bar)
